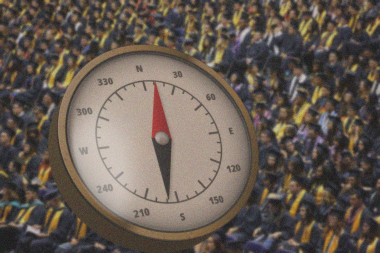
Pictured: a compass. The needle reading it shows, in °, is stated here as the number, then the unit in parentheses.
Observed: 10 (°)
